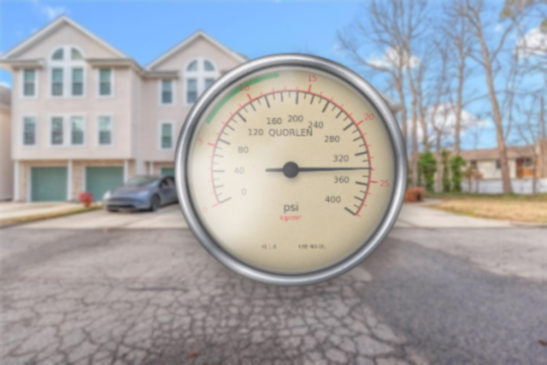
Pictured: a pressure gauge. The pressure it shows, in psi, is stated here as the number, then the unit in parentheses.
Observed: 340 (psi)
